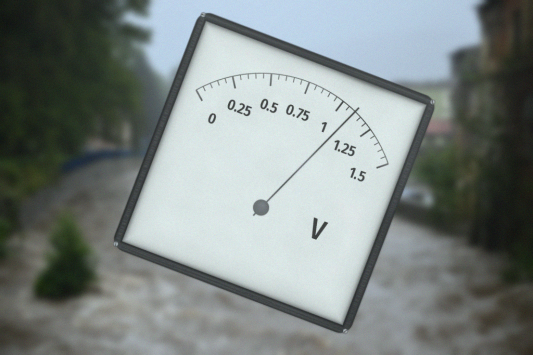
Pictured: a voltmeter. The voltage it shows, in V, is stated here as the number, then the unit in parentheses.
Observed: 1.1 (V)
